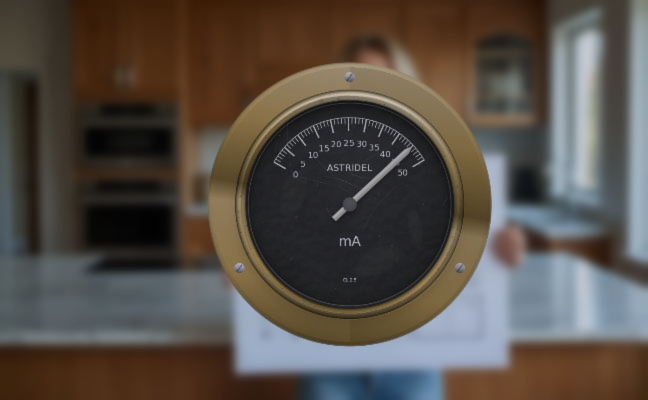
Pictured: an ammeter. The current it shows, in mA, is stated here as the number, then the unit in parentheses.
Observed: 45 (mA)
